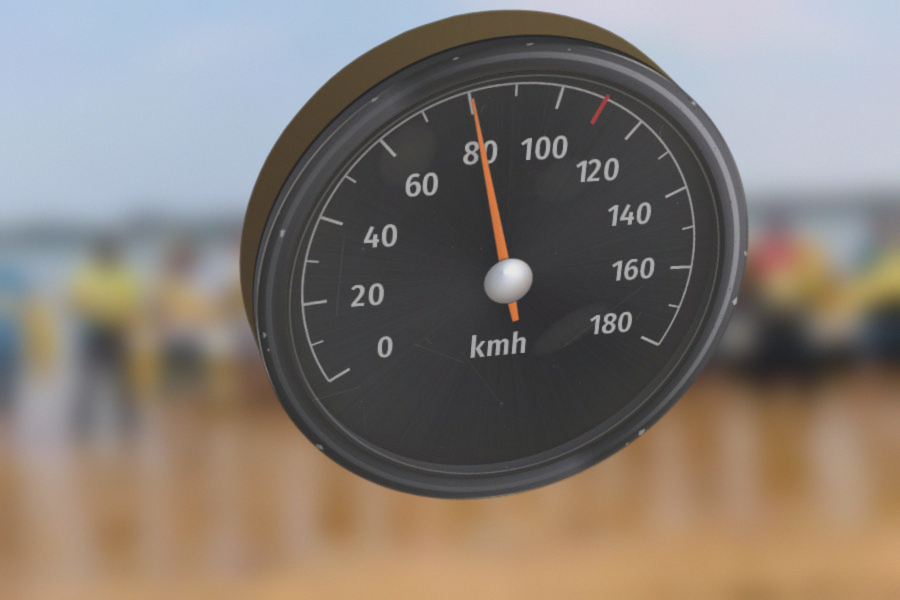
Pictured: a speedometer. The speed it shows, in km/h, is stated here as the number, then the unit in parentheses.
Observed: 80 (km/h)
